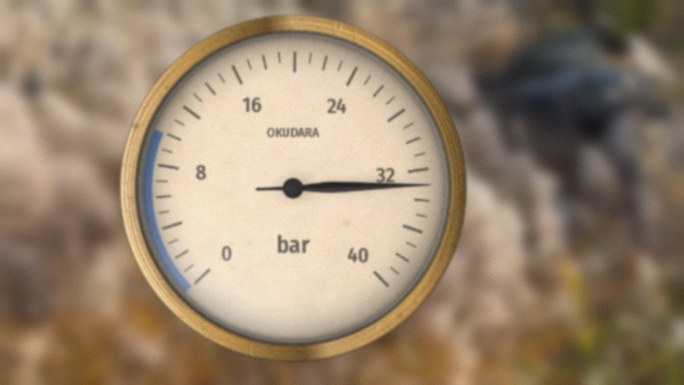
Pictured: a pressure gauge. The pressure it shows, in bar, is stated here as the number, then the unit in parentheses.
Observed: 33 (bar)
